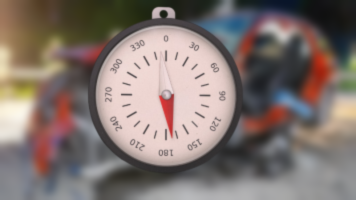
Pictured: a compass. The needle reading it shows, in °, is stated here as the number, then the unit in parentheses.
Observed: 172.5 (°)
